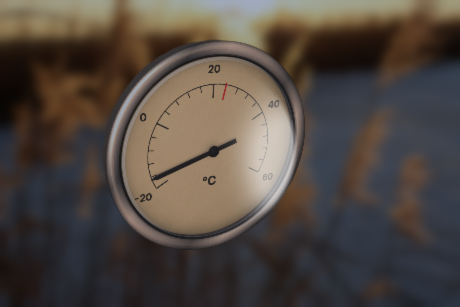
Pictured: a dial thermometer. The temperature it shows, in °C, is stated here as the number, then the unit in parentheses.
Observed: -16 (°C)
